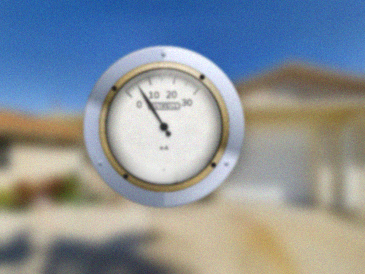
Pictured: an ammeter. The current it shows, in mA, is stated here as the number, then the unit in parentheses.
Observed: 5 (mA)
